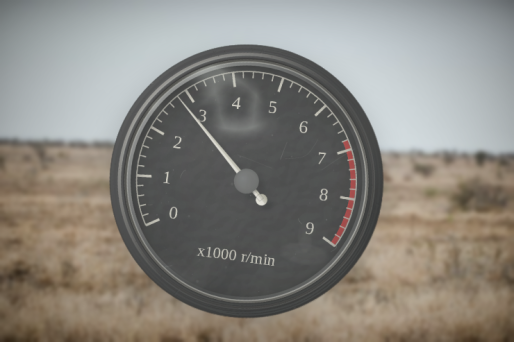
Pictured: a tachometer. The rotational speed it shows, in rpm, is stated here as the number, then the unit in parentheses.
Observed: 2800 (rpm)
